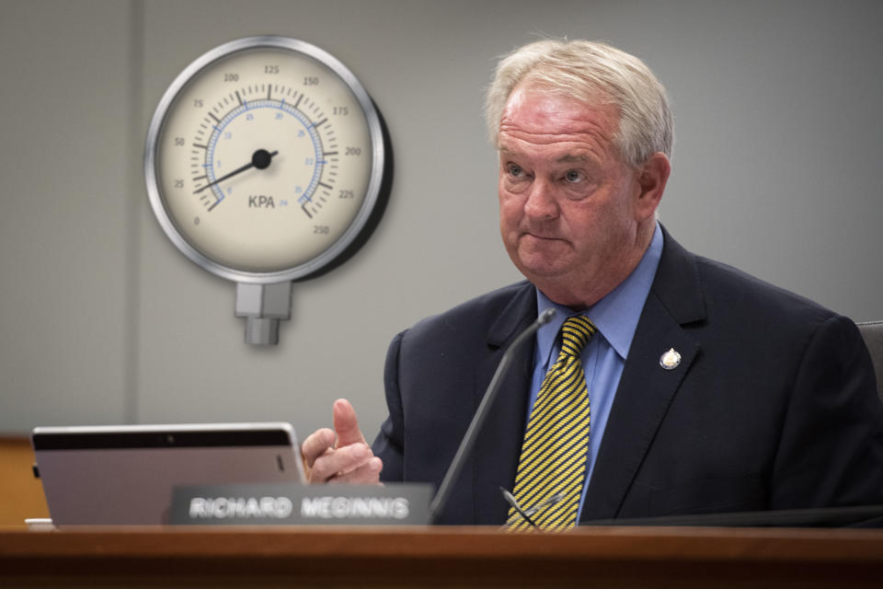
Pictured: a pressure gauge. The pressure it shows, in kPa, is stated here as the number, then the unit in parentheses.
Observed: 15 (kPa)
